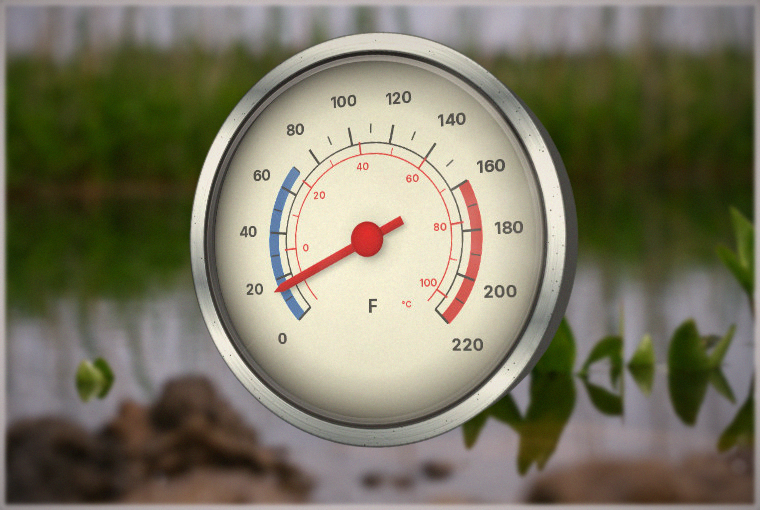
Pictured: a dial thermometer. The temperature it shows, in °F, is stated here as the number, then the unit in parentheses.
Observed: 15 (°F)
